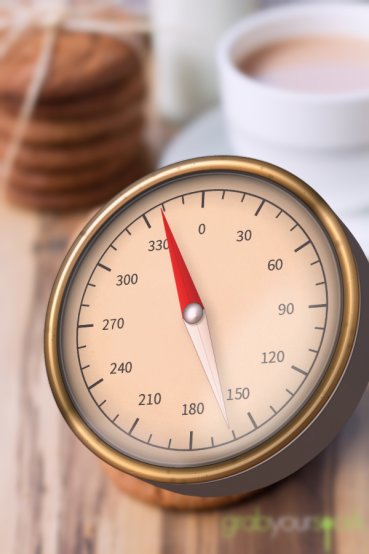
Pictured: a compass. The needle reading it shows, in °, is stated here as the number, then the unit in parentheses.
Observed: 340 (°)
